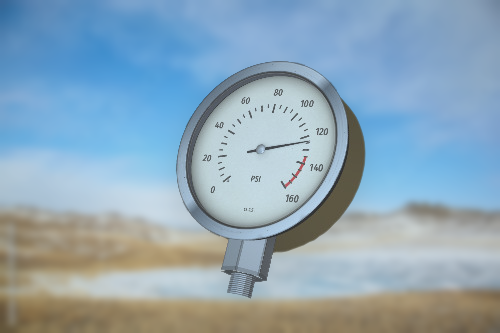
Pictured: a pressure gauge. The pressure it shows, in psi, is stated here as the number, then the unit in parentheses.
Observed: 125 (psi)
